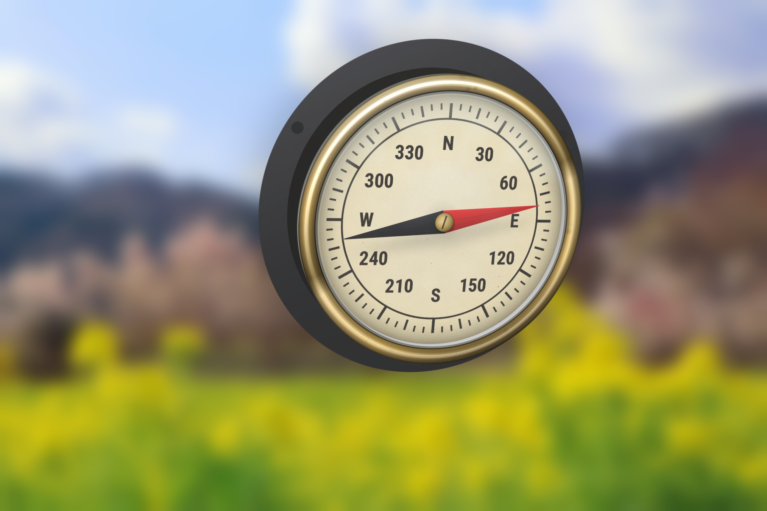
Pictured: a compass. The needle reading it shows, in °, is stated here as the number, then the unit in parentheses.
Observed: 80 (°)
